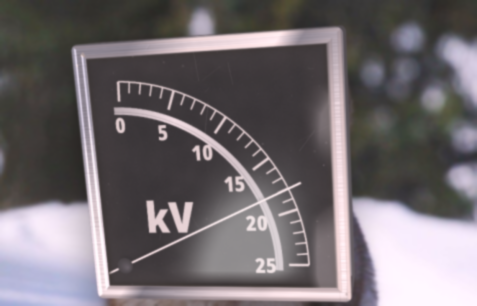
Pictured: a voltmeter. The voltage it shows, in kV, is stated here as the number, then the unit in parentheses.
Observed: 18 (kV)
